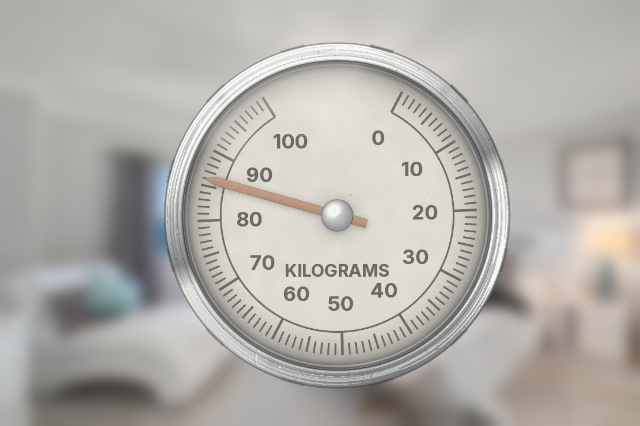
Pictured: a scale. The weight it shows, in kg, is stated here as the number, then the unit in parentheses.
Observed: 86 (kg)
